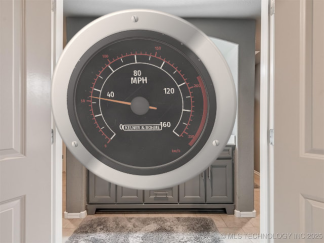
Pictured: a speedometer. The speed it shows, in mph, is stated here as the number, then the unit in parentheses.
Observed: 35 (mph)
